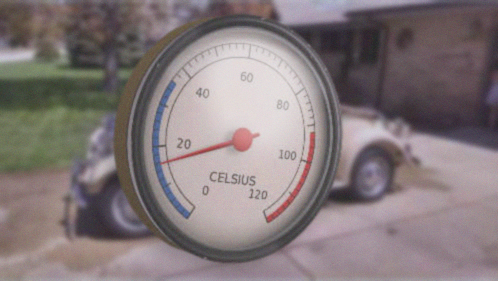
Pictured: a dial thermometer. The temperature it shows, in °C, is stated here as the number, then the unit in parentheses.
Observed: 16 (°C)
